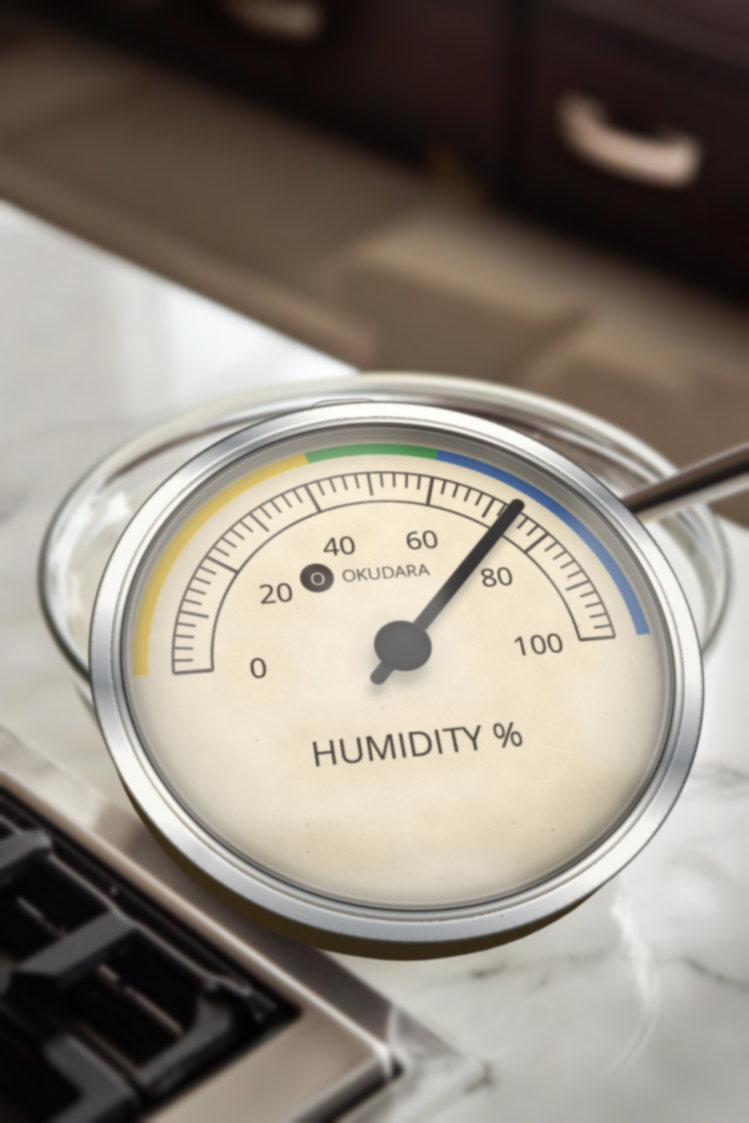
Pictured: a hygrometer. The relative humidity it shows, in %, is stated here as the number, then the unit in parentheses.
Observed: 74 (%)
